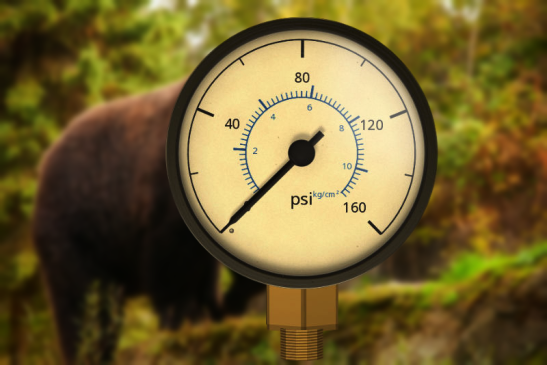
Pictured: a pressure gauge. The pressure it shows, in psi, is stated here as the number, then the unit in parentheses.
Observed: 0 (psi)
